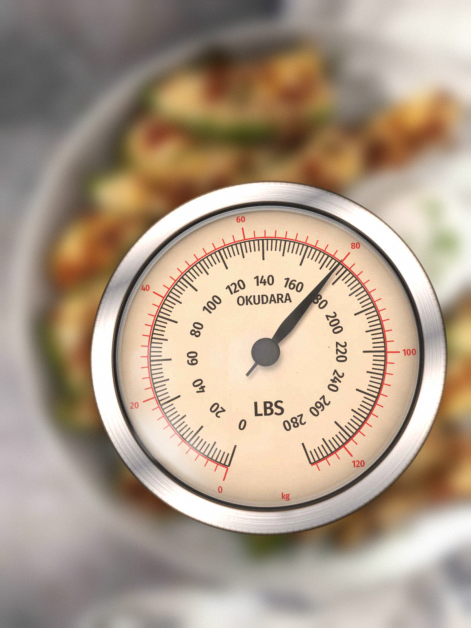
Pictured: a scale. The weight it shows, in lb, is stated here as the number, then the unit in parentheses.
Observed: 176 (lb)
